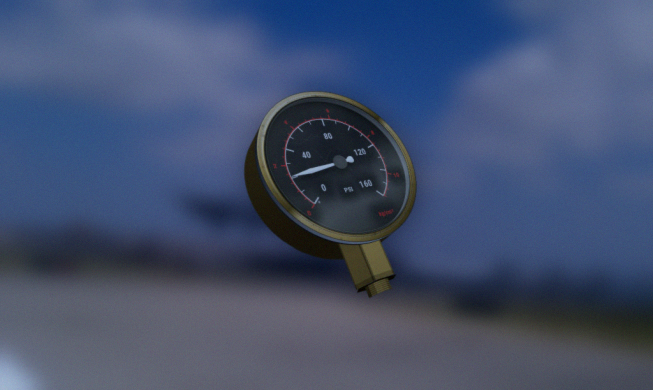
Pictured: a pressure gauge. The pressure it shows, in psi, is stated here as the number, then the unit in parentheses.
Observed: 20 (psi)
